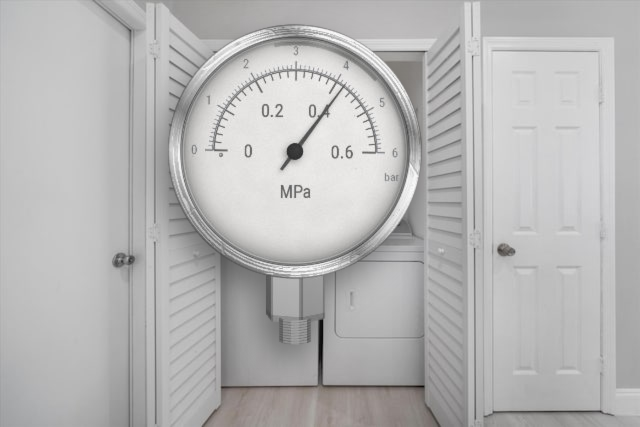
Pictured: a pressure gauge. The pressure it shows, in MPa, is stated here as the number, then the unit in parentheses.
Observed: 0.42 (MPa)
